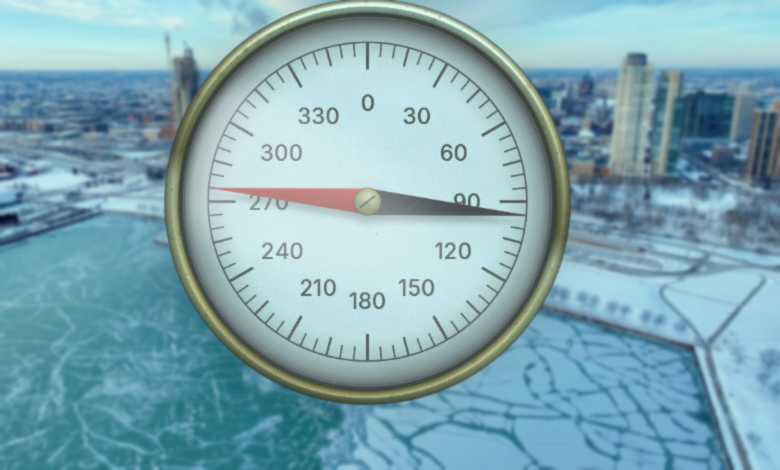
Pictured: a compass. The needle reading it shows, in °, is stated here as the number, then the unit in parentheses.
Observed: 275 (°)
